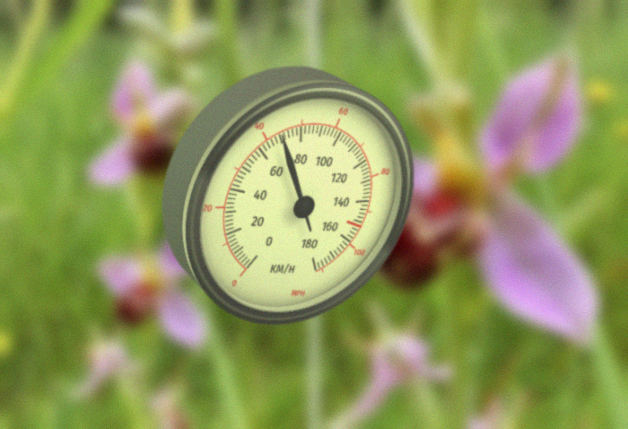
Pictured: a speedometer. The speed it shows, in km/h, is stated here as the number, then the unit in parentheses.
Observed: 70 (km/h)
